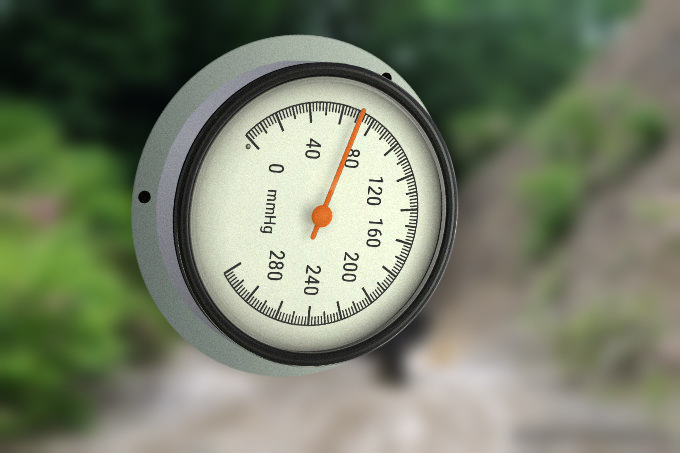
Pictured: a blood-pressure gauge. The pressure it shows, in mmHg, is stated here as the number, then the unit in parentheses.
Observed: 70 (mmHg)
